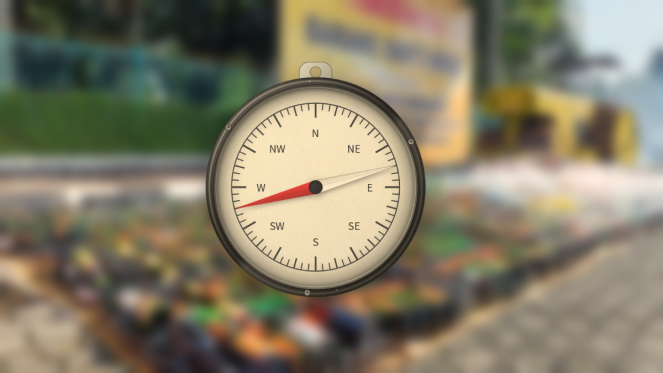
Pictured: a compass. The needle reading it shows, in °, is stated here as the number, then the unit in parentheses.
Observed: 255 (°)
